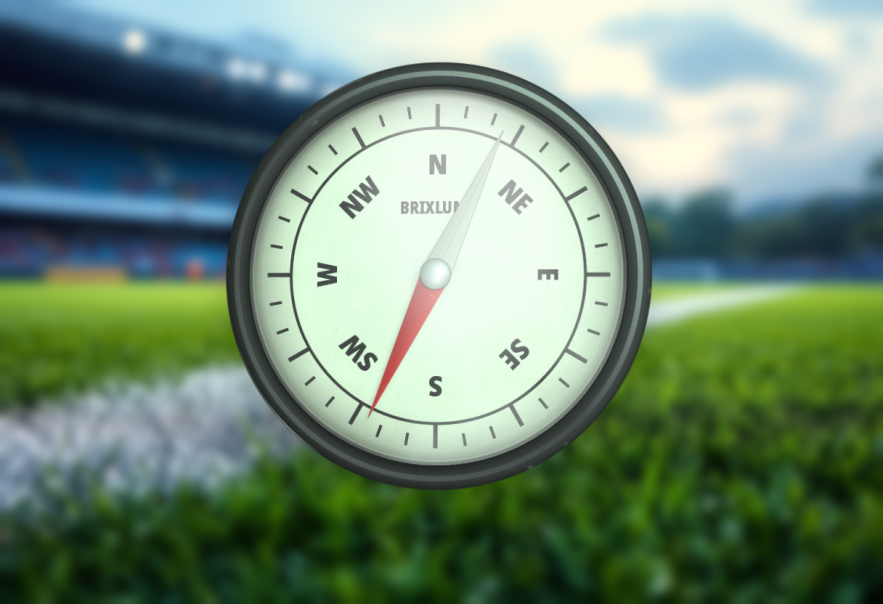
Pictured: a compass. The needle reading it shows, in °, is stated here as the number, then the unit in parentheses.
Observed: 205 (°)
